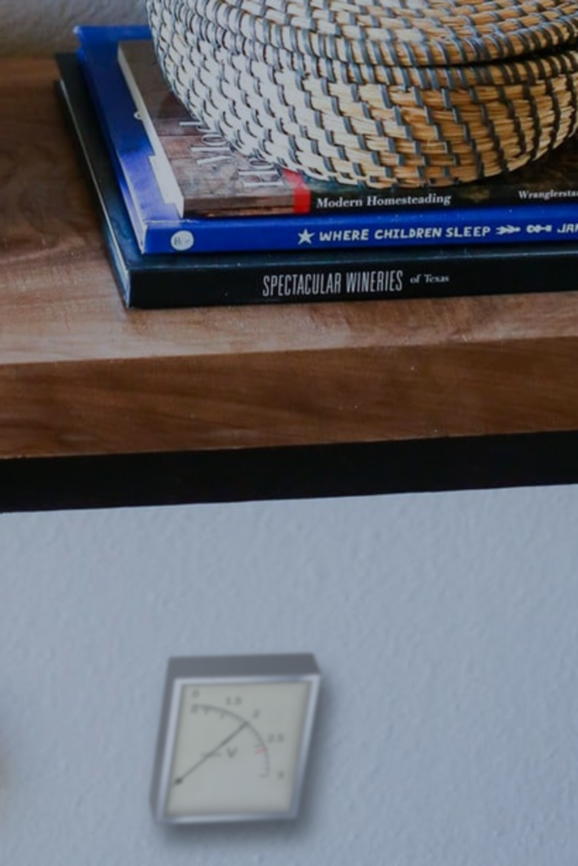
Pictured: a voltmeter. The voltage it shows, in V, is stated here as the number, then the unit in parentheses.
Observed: 2 (V)
